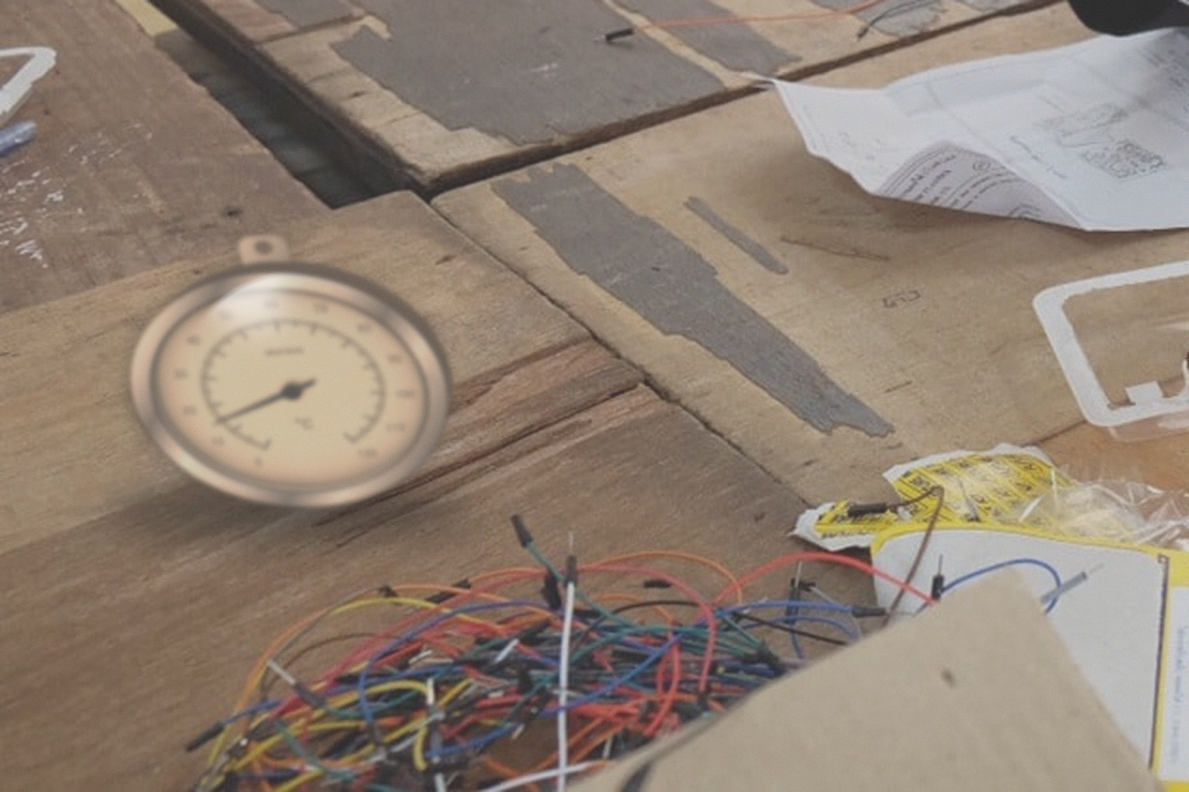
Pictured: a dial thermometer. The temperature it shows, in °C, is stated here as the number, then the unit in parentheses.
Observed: 15 (°C)
